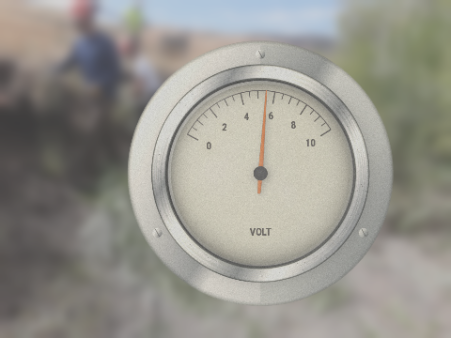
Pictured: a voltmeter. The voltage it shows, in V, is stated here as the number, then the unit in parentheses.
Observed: 5.5 (V)
